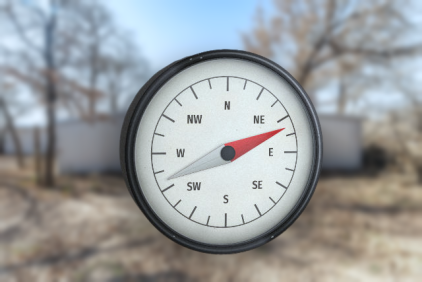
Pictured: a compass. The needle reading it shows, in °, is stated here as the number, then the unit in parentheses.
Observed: 67.5 (°)
